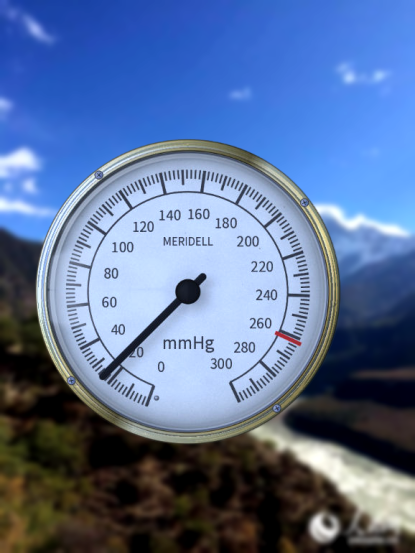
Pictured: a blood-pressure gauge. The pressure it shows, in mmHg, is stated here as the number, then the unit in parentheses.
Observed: 24 (mmHg)
